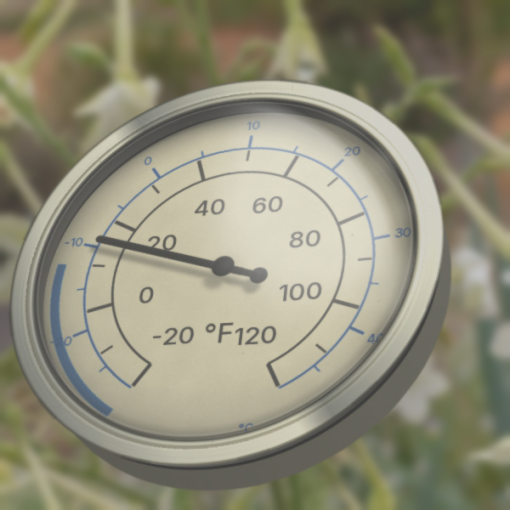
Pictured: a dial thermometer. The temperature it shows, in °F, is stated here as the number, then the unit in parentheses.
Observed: 15 (°F)
